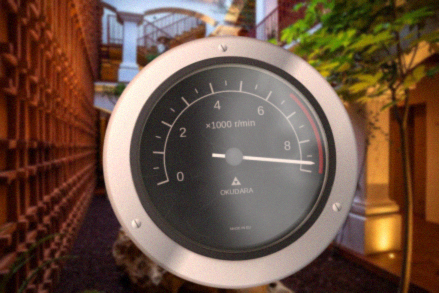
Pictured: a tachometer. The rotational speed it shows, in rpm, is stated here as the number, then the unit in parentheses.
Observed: 8750 (rpm)
